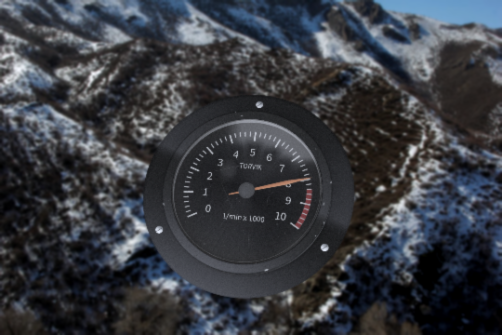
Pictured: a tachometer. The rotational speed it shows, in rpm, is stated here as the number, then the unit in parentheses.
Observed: 8000 (rpm)
